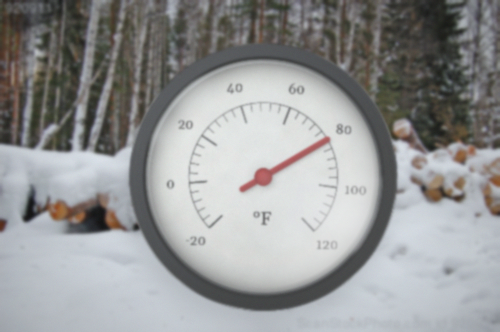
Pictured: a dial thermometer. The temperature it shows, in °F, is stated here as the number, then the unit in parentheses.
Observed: 80 (°F)
